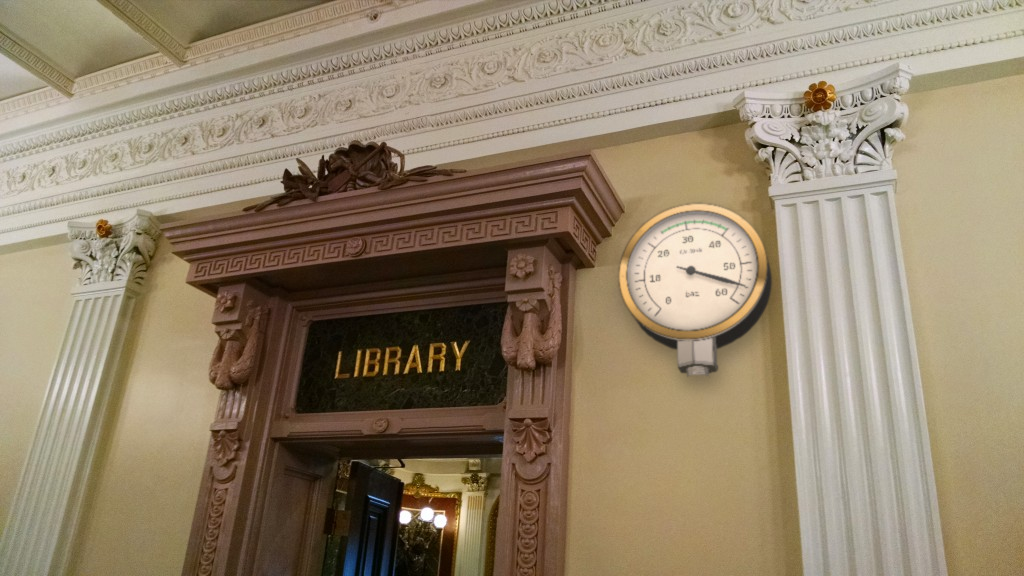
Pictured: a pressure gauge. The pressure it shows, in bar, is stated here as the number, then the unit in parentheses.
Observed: 56 (bar)
